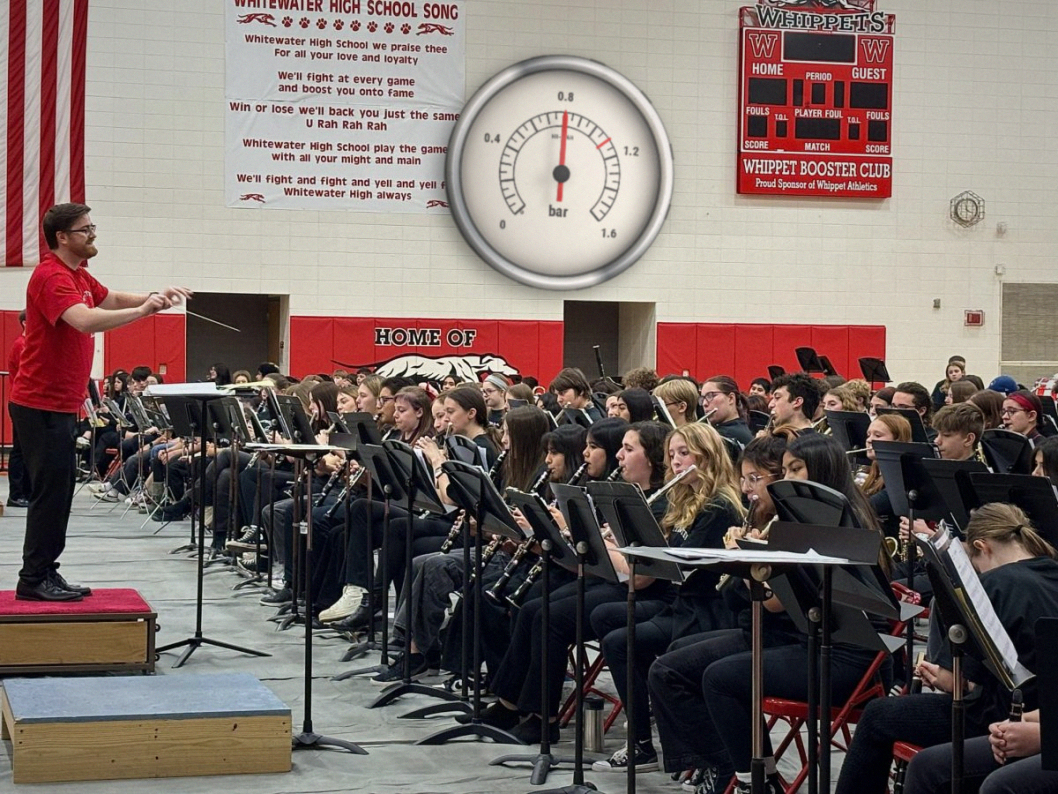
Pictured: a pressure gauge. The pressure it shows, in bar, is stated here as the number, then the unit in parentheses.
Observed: 0.8 (bar)
